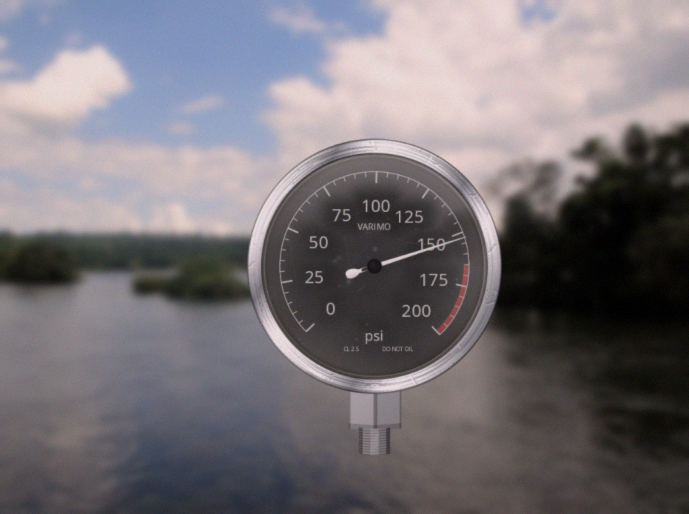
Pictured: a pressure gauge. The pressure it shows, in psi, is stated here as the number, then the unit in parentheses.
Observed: 152.5 (psi)
